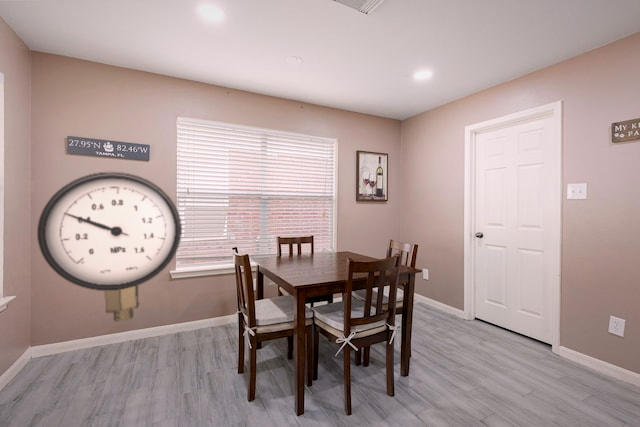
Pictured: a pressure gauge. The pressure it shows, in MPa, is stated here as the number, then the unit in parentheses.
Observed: 0.4 (MPa)
